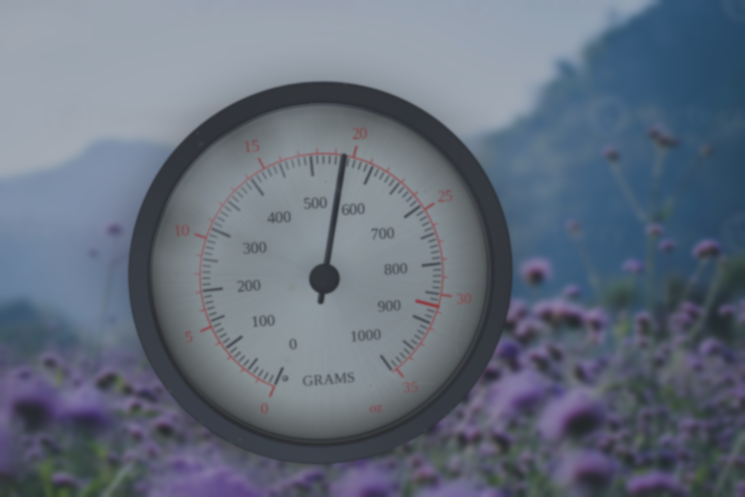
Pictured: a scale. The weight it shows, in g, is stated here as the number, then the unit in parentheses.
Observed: 550 (g)
